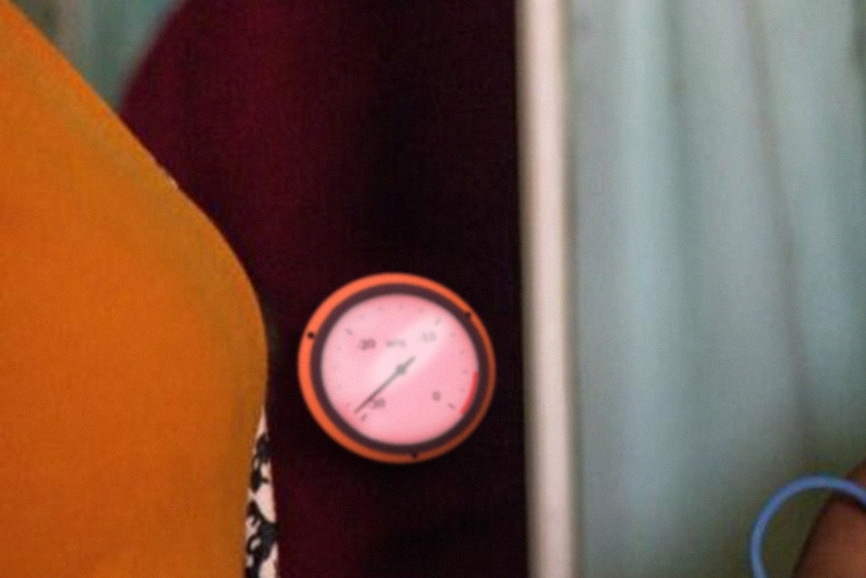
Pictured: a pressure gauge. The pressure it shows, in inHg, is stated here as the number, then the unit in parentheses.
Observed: -29 (inHg)
